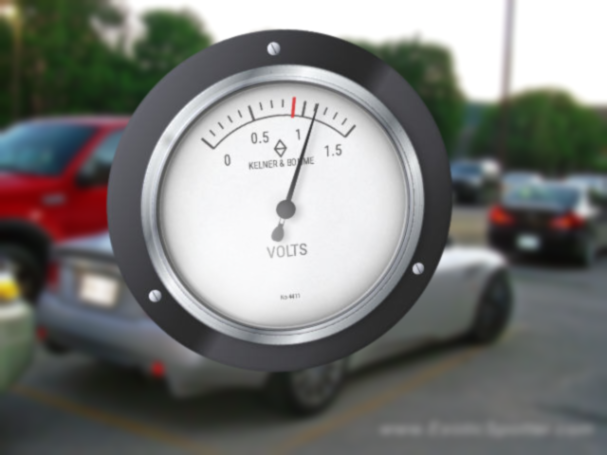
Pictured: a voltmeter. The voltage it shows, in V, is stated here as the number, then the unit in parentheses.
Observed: 1.1 (V)
